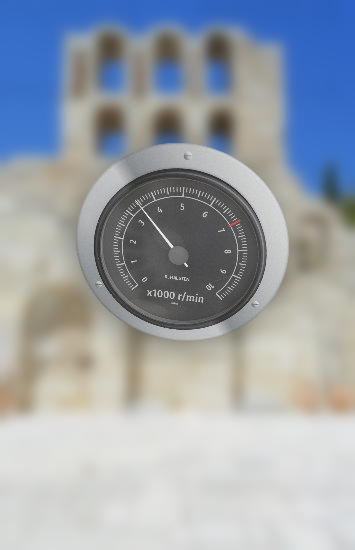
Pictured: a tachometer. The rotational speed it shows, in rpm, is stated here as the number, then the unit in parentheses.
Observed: 3500 (rpm)
